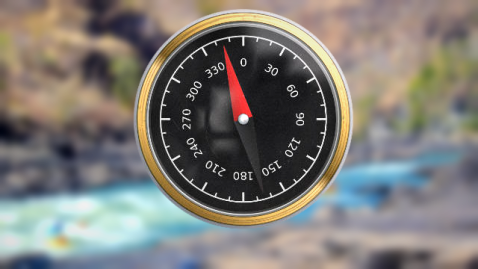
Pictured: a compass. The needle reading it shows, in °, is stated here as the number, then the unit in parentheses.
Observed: 345 (°)
